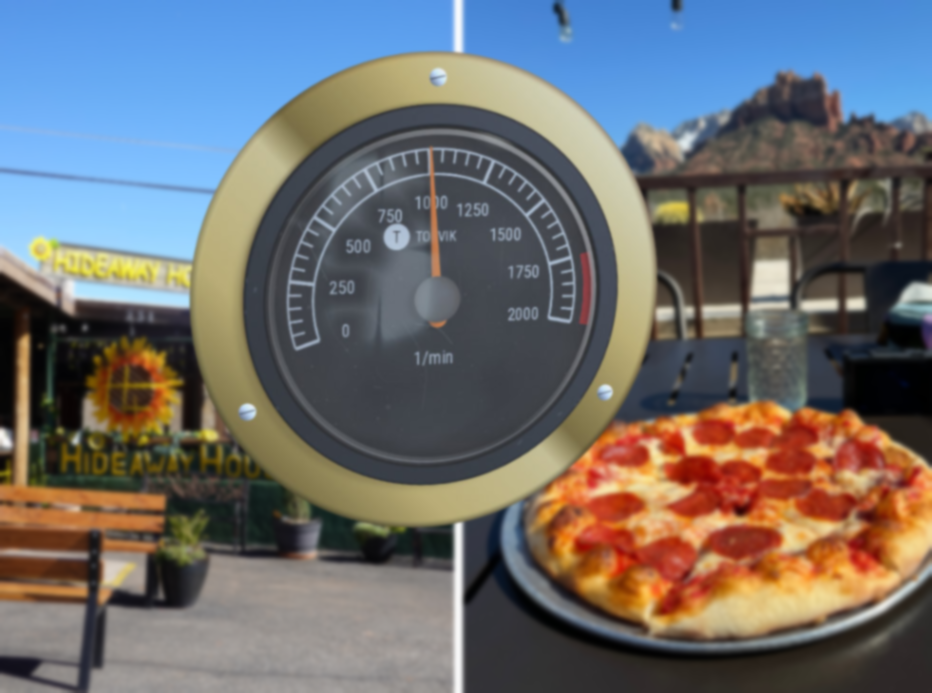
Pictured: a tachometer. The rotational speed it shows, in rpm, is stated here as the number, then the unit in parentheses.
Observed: 1000 (rpm)
